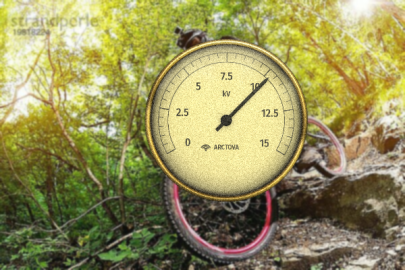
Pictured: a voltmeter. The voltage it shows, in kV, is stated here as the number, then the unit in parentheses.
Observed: 10.25 (kV)
